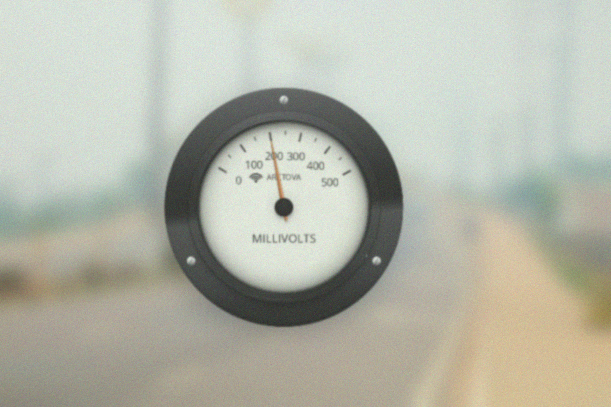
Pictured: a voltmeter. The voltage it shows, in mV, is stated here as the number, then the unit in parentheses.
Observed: 200 (mV)
